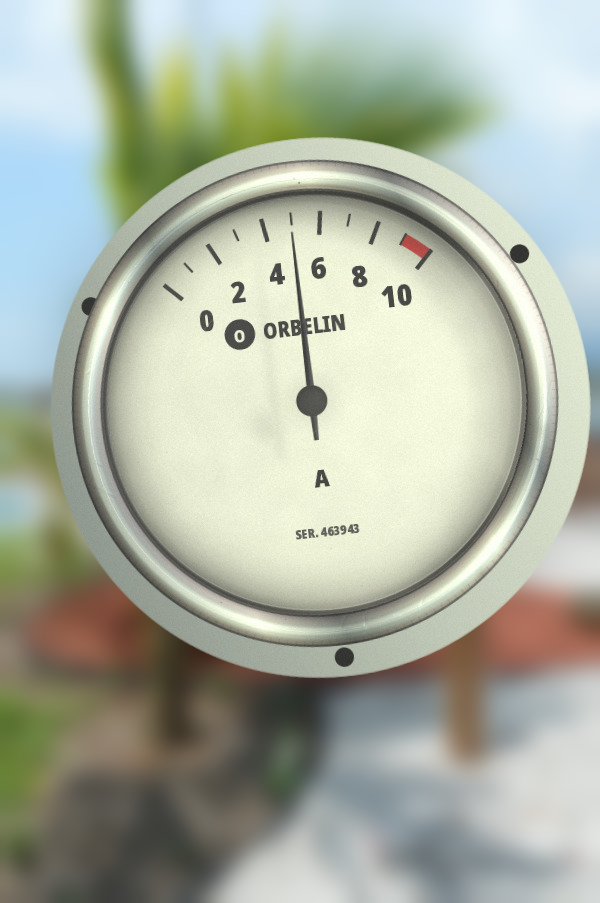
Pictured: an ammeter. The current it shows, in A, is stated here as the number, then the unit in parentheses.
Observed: 5 (A)
